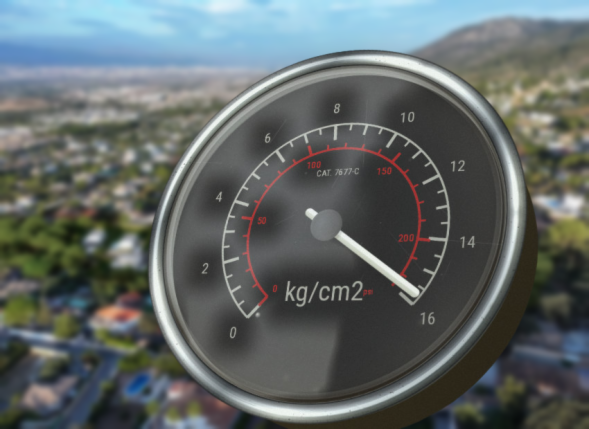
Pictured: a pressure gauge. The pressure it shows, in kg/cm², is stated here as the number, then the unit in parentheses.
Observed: 15.75 (kg/cm²)
